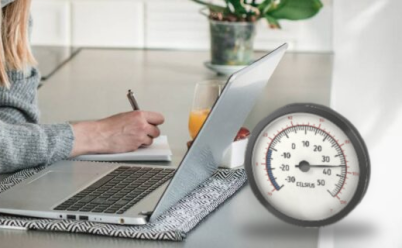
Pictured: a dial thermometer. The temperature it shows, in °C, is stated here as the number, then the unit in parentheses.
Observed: 35 (°C)
